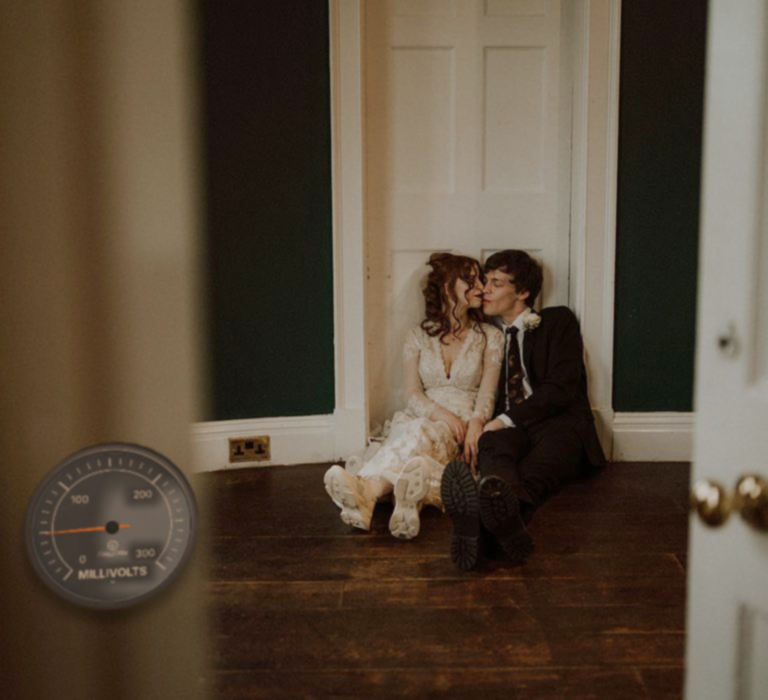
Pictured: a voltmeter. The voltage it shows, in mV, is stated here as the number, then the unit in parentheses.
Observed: 50 (mV)
